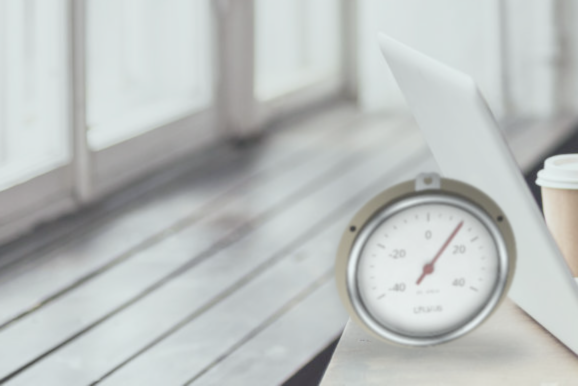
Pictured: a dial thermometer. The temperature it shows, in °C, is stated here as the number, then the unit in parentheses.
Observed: 12 (°C)
